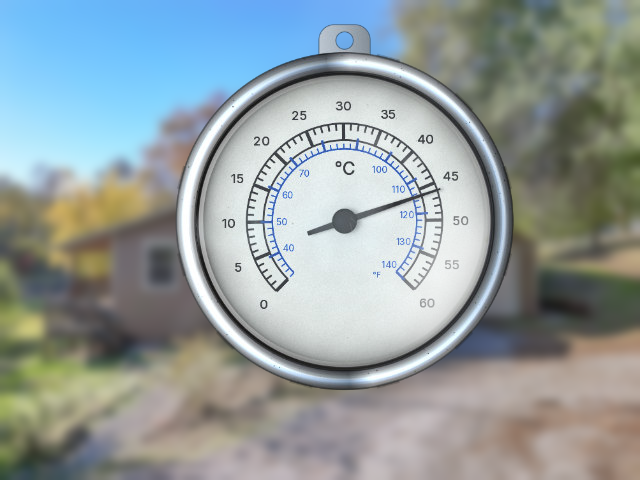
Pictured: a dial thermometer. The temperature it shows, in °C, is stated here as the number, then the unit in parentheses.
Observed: 46 (°C)
